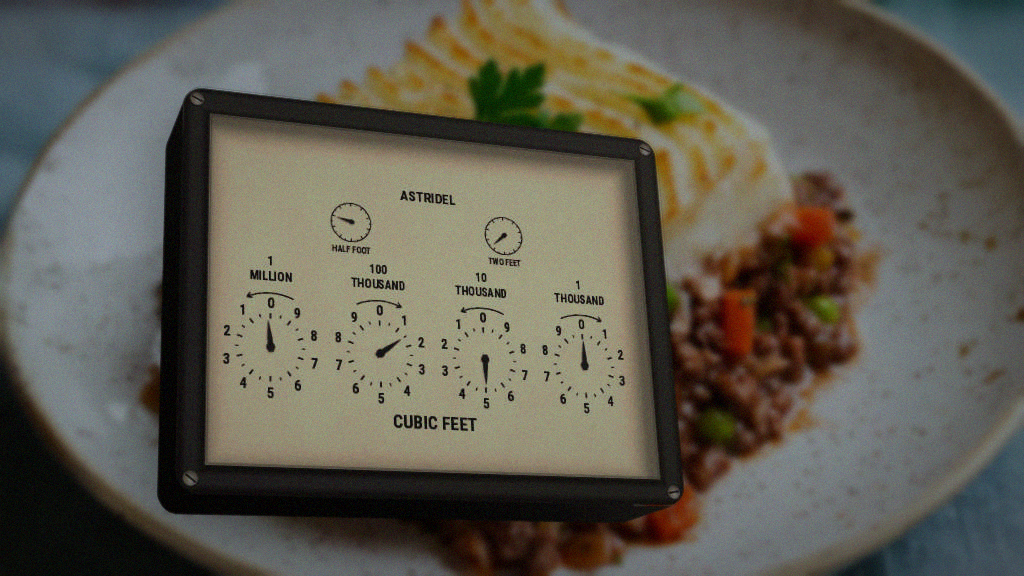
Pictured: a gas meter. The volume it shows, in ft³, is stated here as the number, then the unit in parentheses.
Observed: 15000 (ft³)
